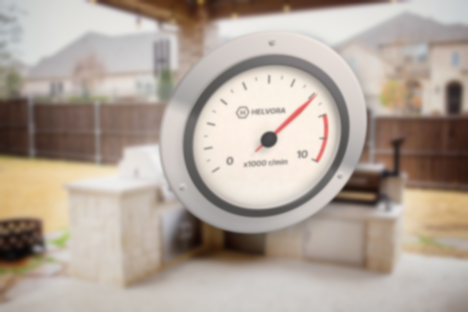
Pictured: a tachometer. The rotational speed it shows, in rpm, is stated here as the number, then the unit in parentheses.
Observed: 7000 (rpm)
